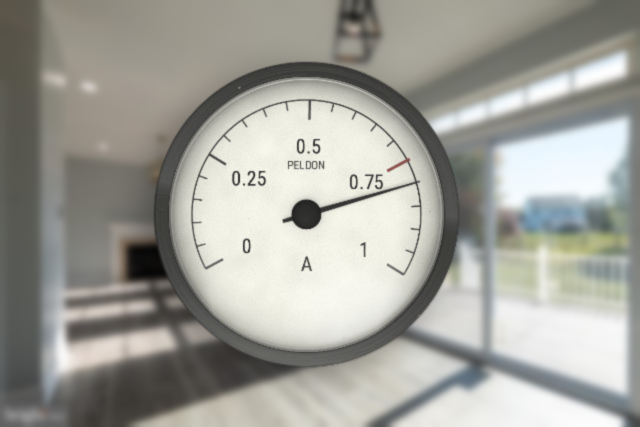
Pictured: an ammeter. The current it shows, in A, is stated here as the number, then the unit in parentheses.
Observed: 0.8 (A)
